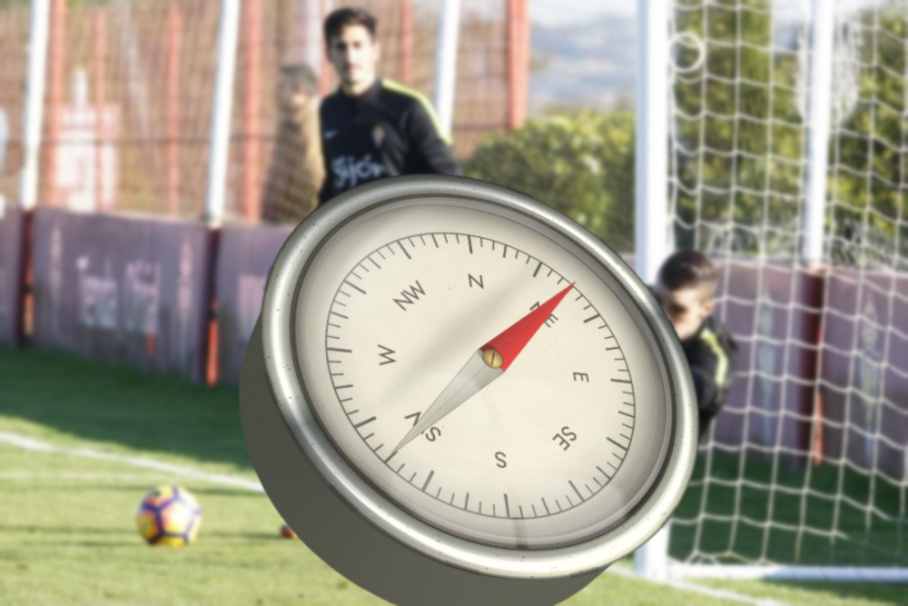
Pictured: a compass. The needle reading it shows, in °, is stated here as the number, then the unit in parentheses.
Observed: 45 (°)
